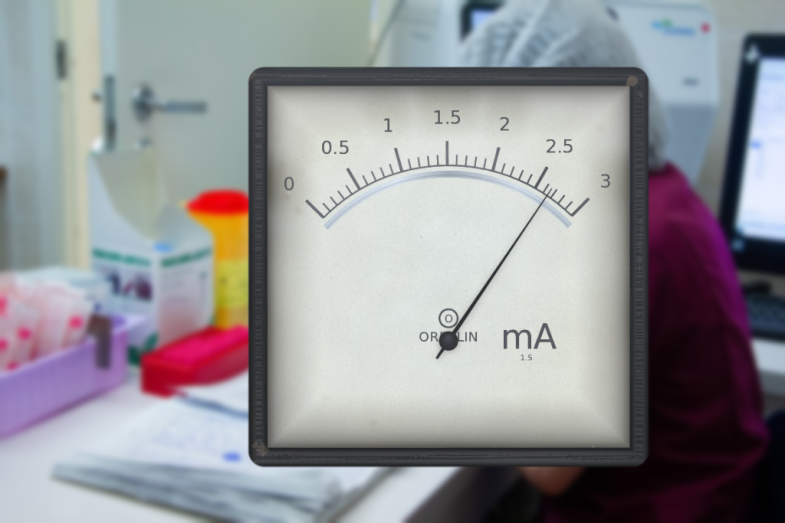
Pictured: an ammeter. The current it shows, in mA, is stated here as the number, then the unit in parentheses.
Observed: 2.65 (mA)
